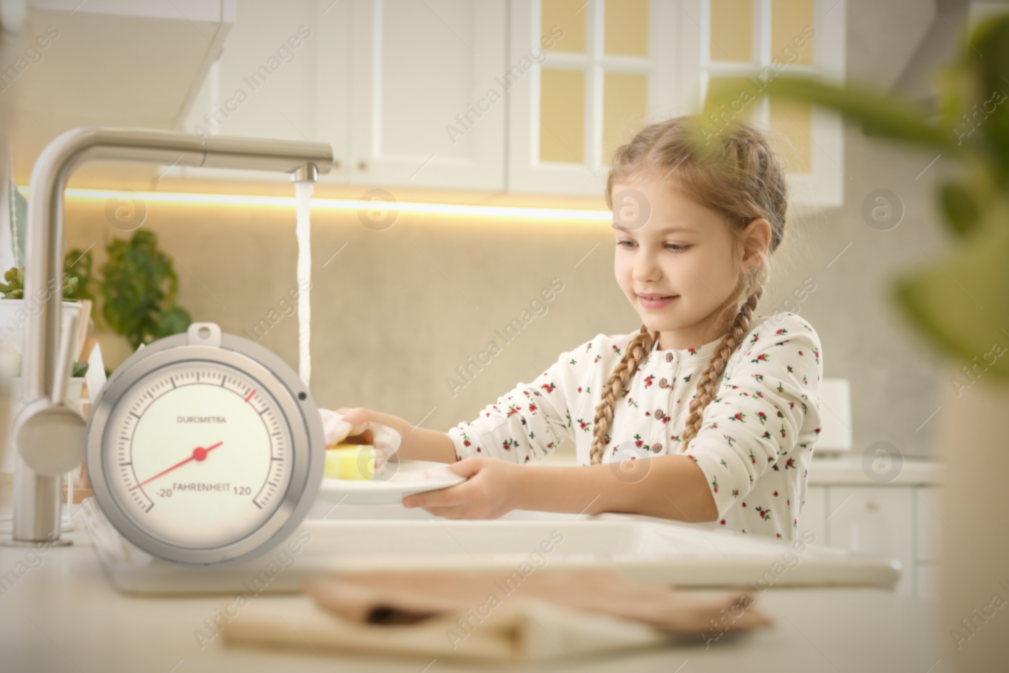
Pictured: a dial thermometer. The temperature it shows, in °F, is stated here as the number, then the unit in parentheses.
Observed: -10 (°F)
